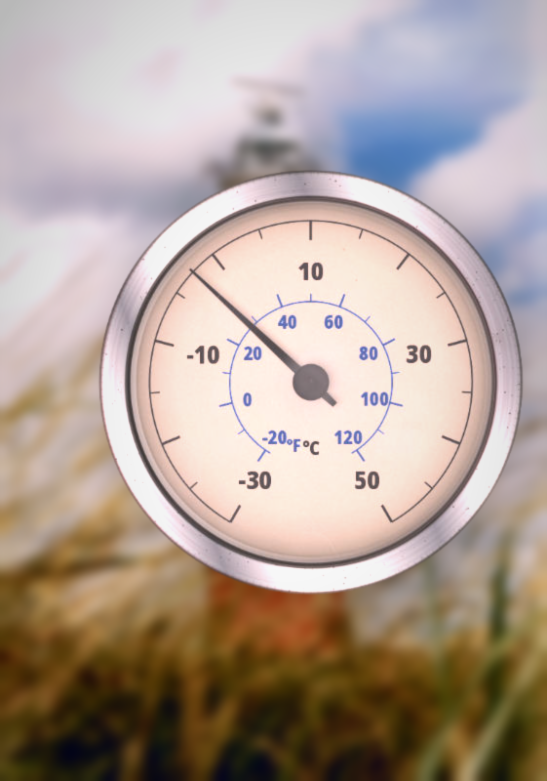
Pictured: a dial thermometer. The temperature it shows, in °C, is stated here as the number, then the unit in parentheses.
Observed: -2.5 (°C)
